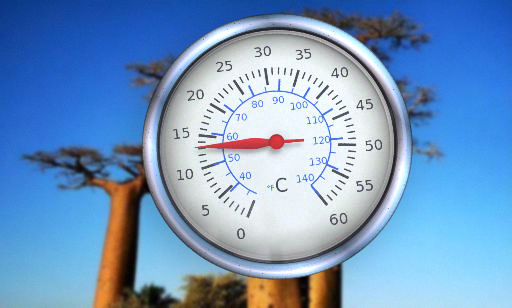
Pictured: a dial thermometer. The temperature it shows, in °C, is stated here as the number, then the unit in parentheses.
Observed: 13 (°C)
